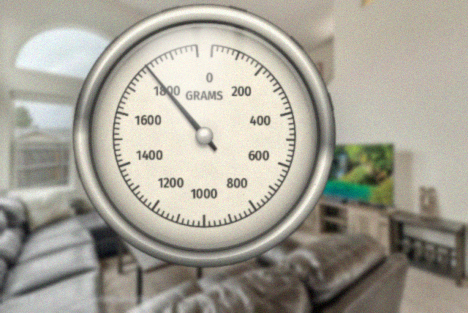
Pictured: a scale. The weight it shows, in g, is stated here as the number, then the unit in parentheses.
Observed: 1800 (g)
